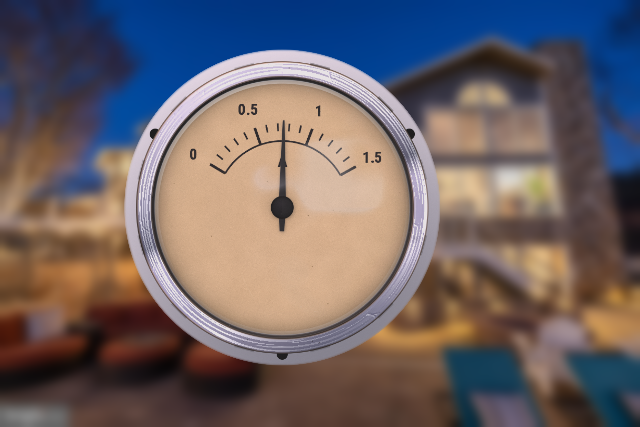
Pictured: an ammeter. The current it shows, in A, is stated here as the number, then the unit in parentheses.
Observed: 0.75 (A)
